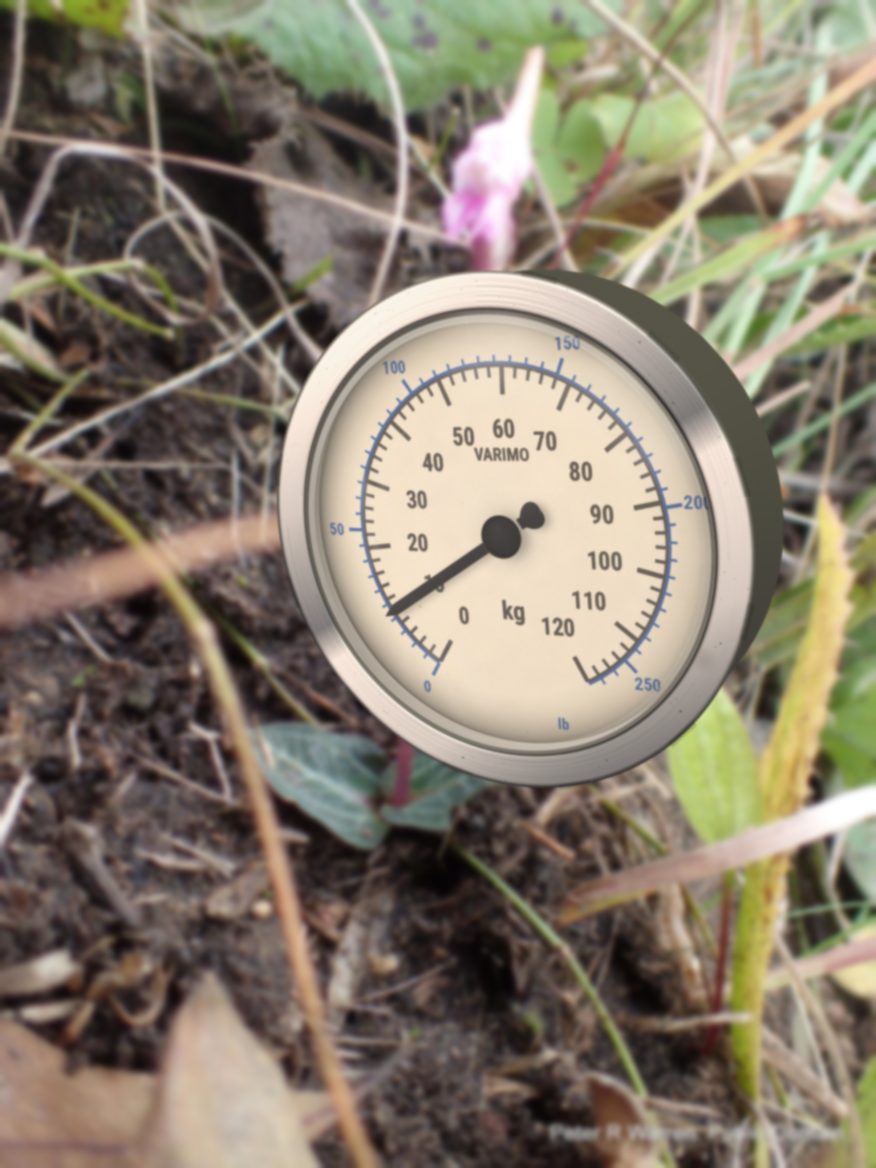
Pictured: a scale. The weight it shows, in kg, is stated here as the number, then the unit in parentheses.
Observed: 10 (kg)
